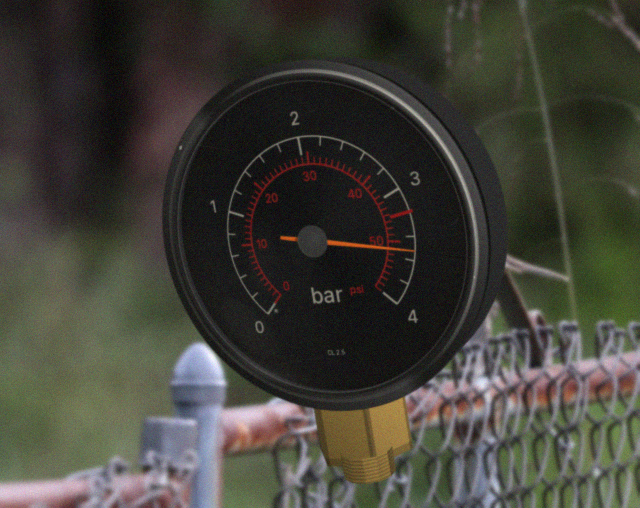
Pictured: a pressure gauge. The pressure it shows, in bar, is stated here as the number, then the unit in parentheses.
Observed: 3.5 (bar)
